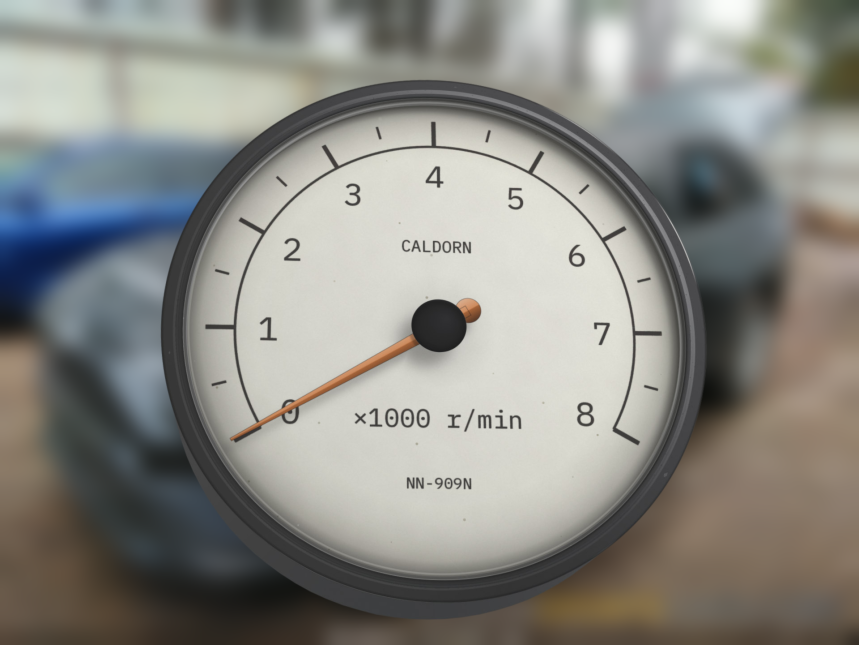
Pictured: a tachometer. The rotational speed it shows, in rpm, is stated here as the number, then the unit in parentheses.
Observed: 0 (rpm)
